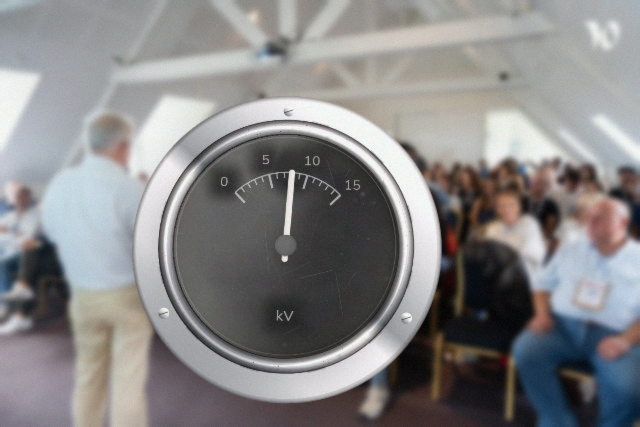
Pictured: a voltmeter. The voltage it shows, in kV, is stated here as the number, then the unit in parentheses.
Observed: 8 (kV)
